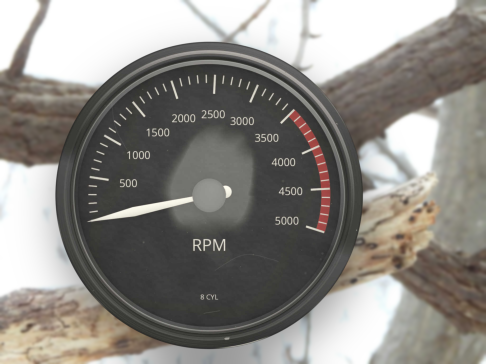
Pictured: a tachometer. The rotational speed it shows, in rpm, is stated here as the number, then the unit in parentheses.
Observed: 0 (rpm)
